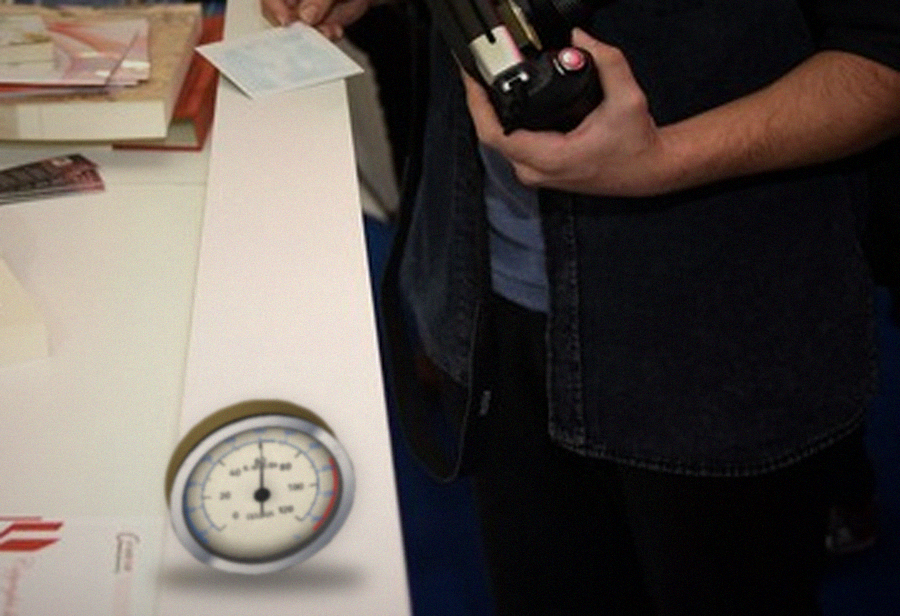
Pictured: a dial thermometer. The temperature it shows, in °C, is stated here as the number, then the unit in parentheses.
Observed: 60 (°C)
